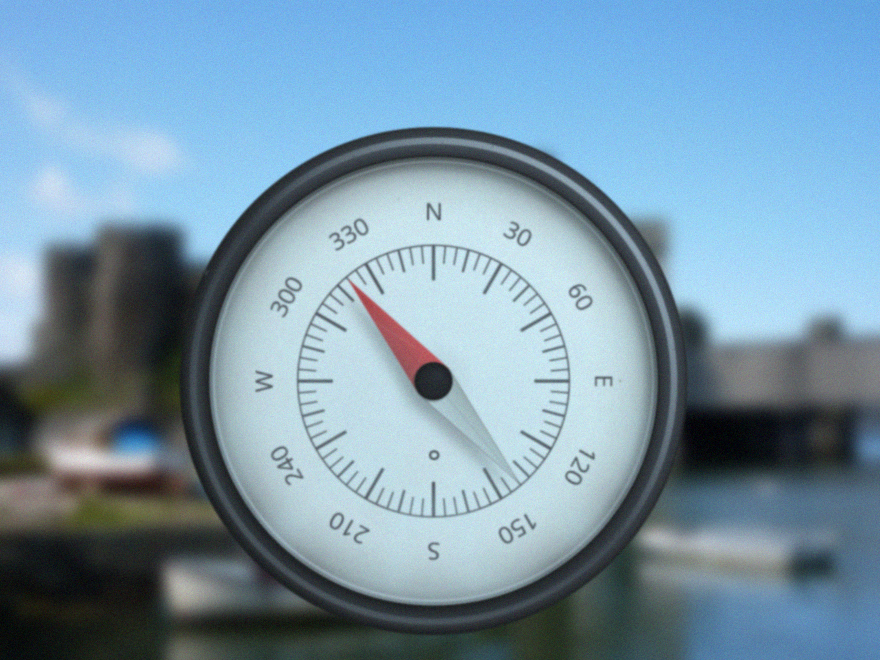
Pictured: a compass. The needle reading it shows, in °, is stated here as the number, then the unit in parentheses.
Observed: 320 (°)
